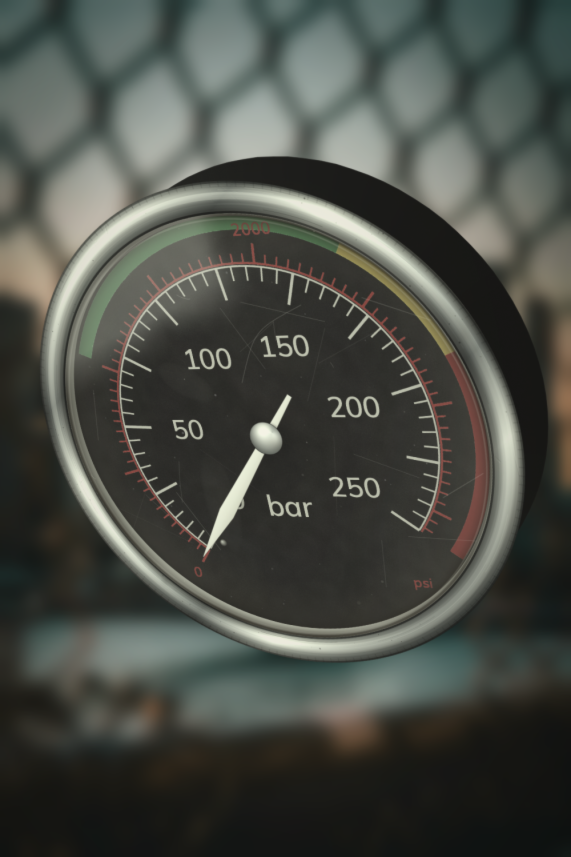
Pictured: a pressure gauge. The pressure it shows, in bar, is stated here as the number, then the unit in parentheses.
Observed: 0 (bar)
